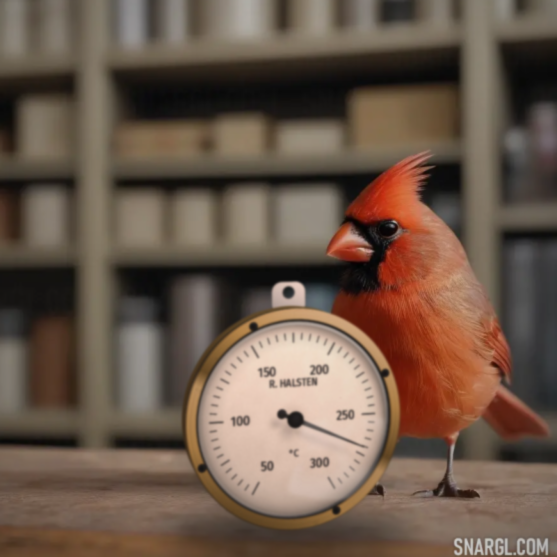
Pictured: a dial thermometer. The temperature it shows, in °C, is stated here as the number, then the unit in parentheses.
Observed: 270 (°C)
